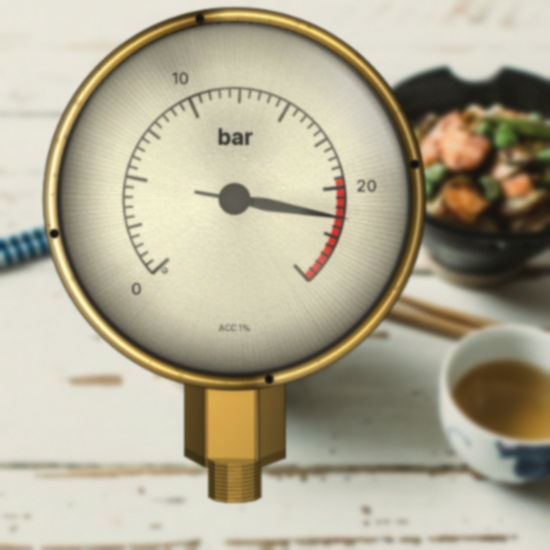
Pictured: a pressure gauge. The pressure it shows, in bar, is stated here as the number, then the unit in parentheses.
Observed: 21.5 (bar)
